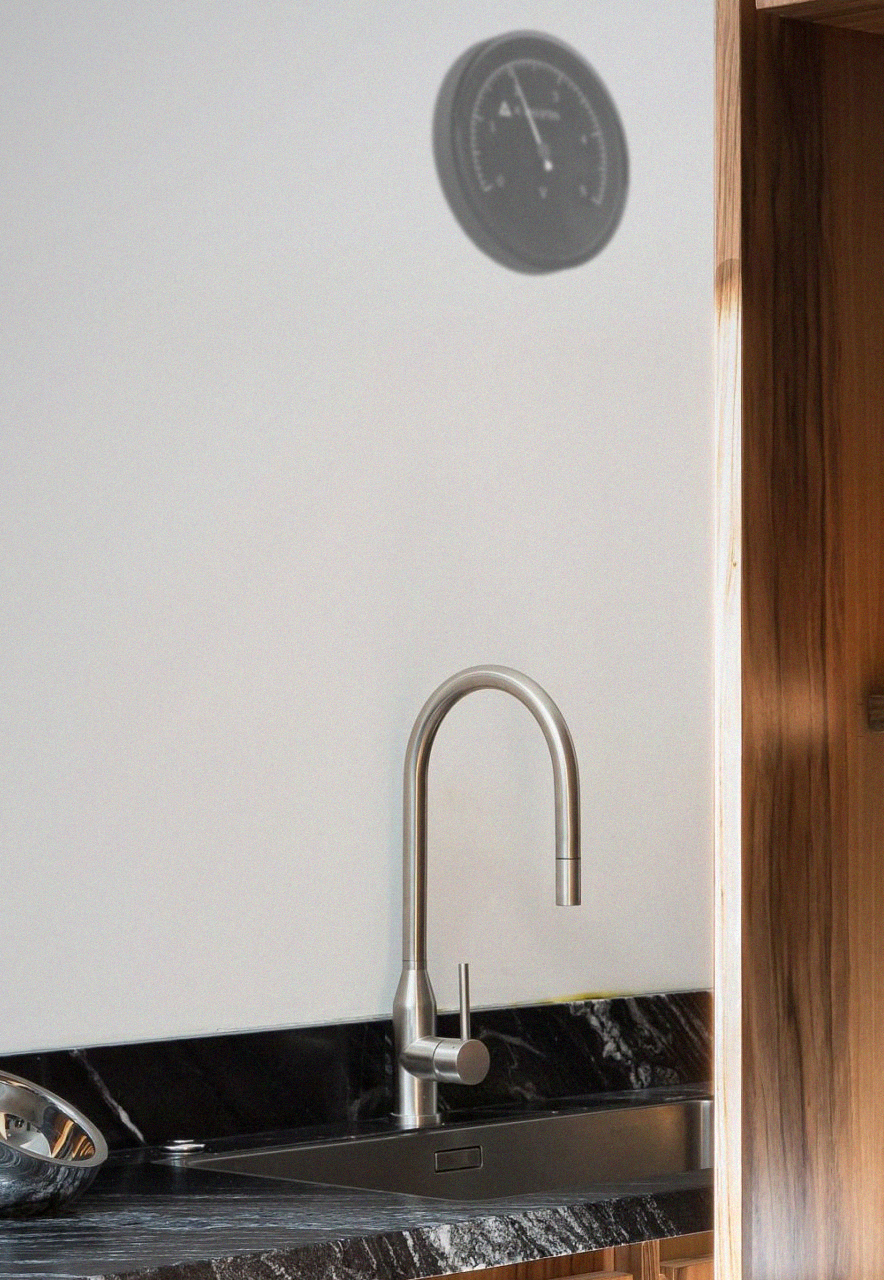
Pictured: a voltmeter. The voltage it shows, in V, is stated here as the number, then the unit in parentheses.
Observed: 2 (V)
